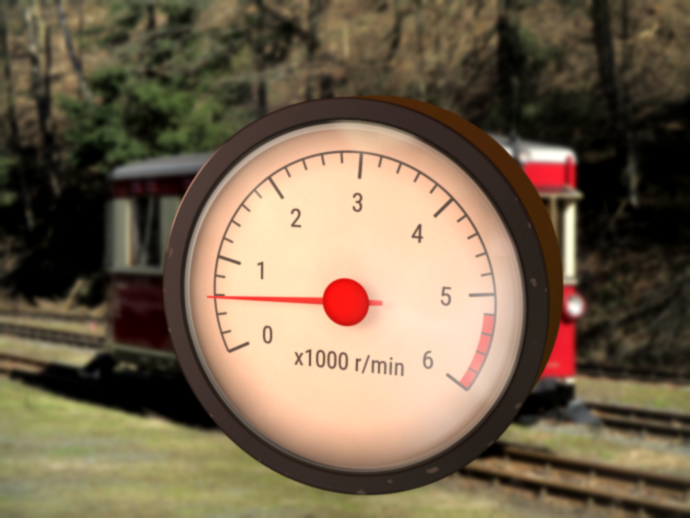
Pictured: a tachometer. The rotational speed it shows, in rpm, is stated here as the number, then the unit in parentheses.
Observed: 600 (rpm)
